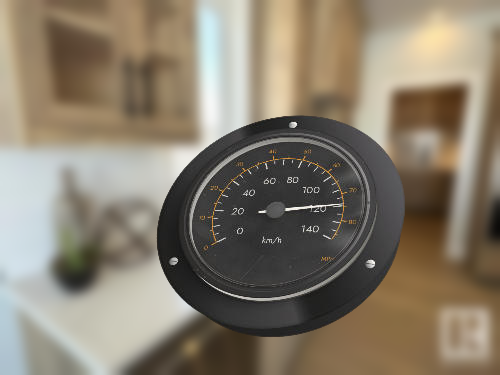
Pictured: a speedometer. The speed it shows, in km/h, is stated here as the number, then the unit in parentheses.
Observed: 120 (km/h)
